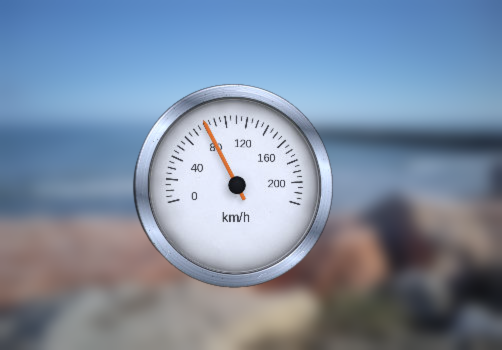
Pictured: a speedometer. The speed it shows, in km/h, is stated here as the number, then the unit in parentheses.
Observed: 80 (km/h)
